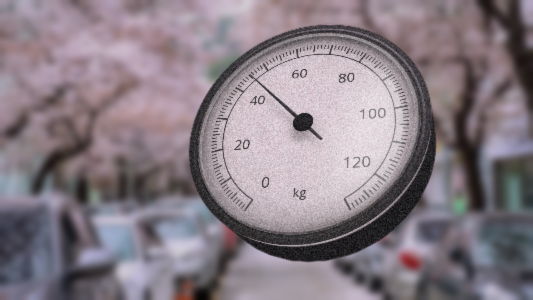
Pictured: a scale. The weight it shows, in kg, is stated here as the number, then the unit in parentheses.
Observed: 45 (kg)
